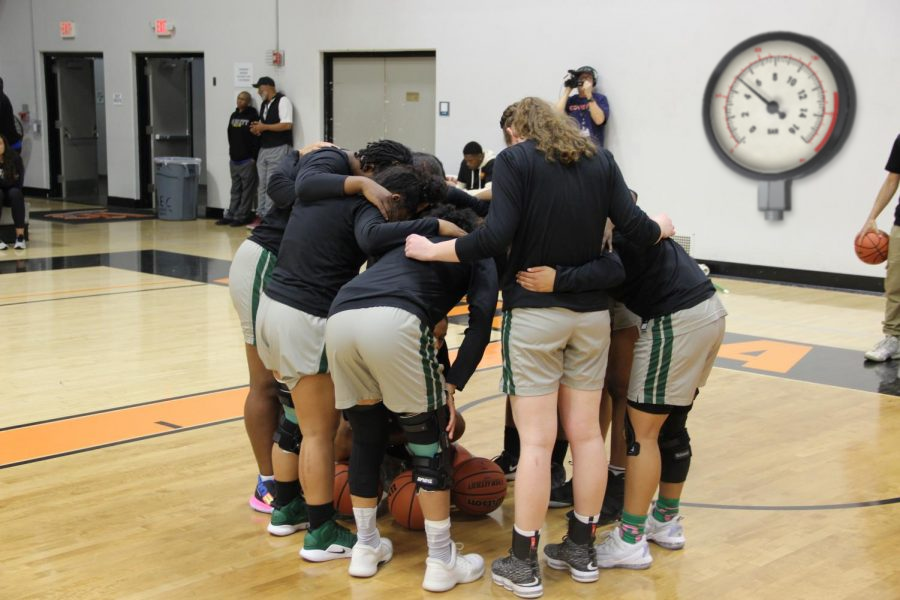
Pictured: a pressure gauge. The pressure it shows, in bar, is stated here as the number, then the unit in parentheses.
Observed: 5 (bar)
